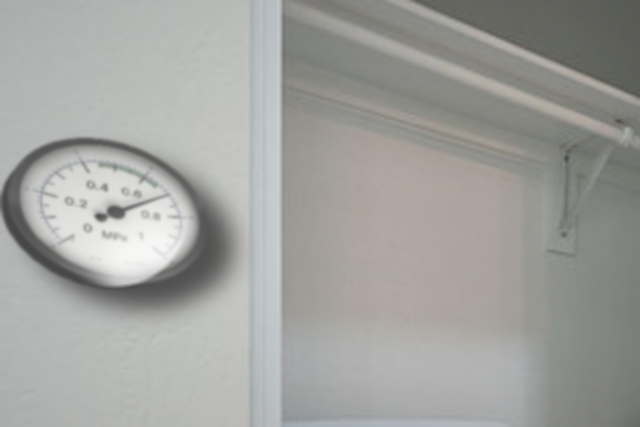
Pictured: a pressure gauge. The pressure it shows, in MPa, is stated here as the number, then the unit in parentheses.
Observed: 0.7 (MPa)
